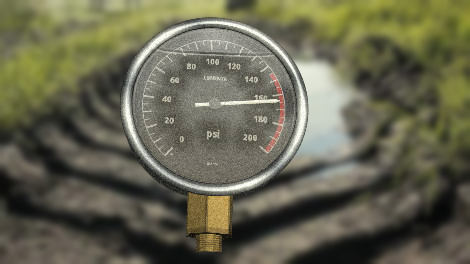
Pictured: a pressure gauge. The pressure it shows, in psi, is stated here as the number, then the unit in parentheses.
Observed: 165 (psi)
